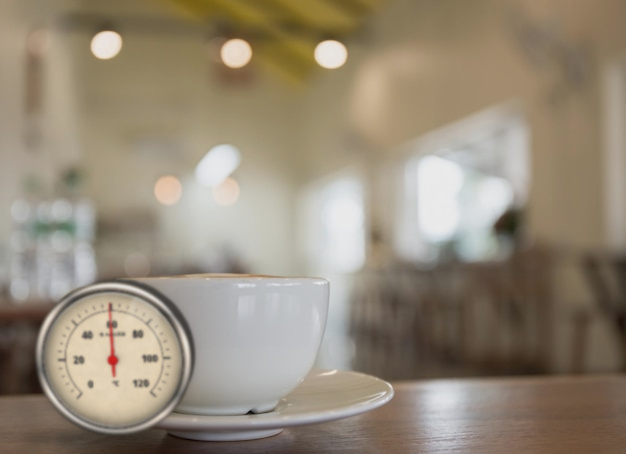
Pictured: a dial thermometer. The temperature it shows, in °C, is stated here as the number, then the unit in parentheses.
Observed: 60 (°C)
